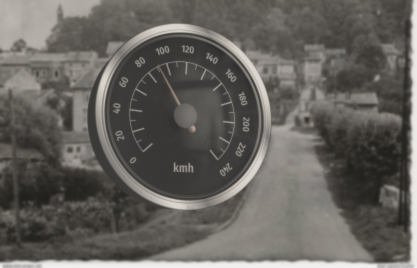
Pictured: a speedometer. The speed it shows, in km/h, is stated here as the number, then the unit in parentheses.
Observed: 90 (km/h)
